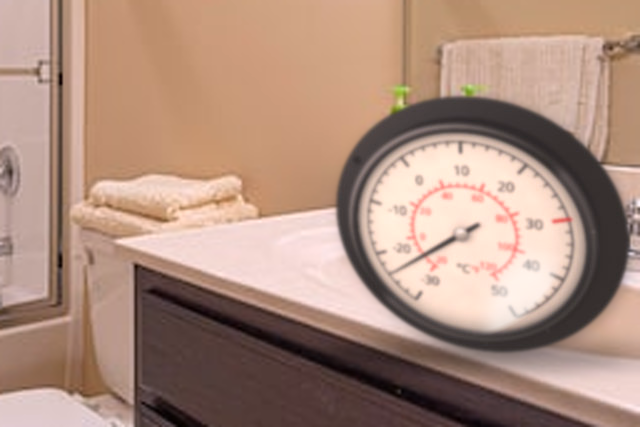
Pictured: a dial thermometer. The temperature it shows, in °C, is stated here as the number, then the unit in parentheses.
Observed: -24 (°C)
